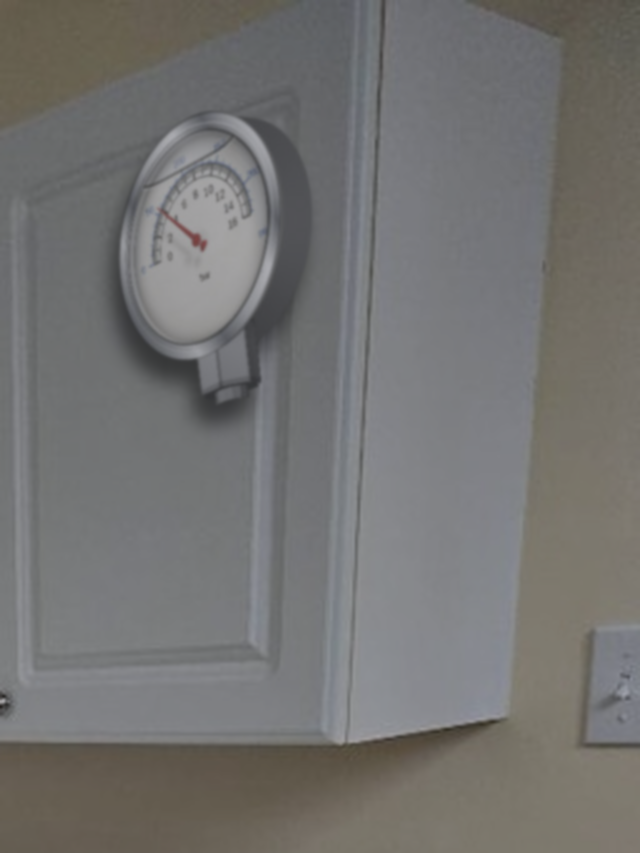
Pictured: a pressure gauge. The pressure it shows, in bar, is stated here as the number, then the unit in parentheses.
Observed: 4 (bar)
